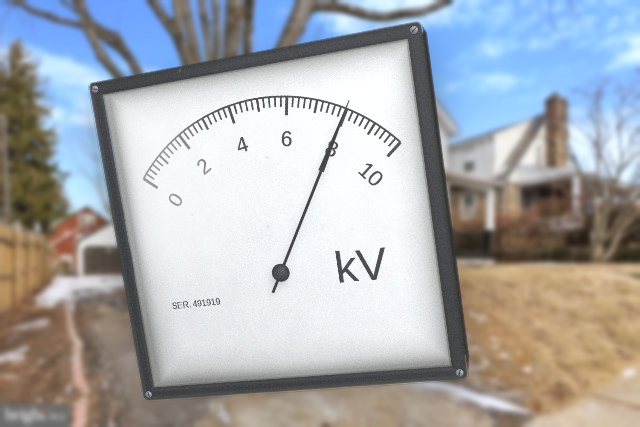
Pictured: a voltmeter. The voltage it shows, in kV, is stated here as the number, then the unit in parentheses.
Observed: 8 (kV)
